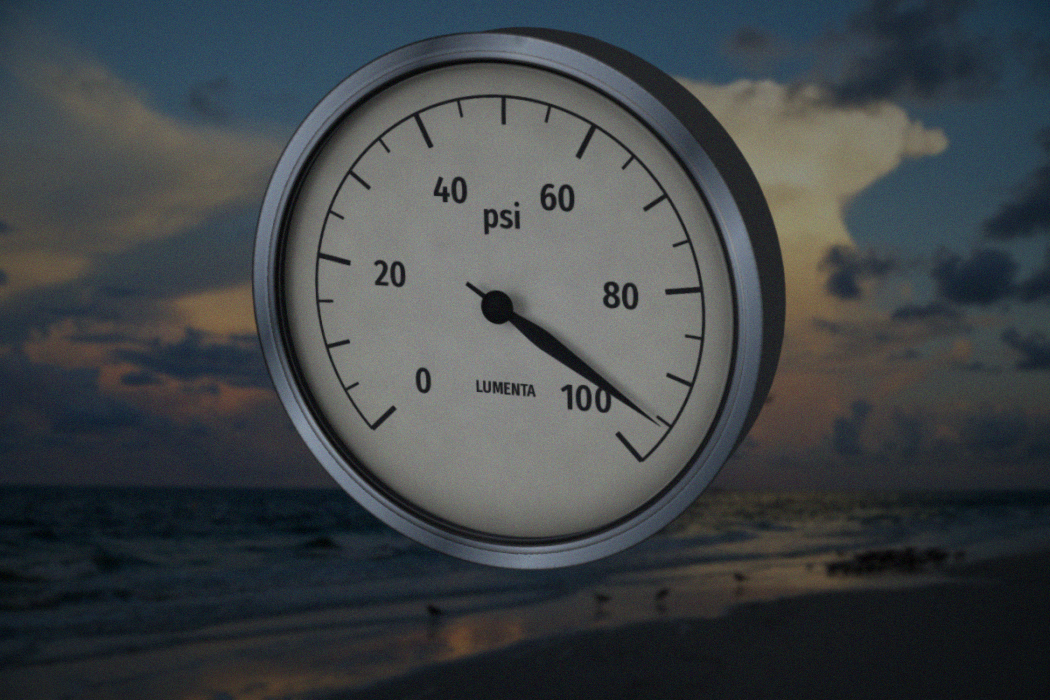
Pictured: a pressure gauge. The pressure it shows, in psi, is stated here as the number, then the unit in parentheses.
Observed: 95 (psi)
